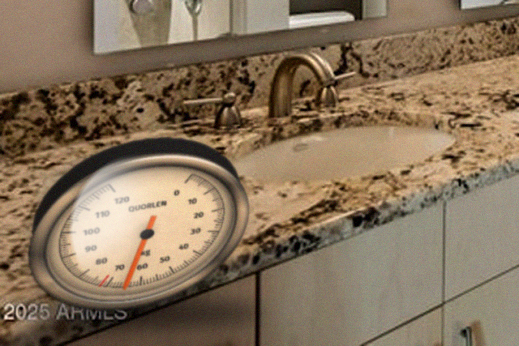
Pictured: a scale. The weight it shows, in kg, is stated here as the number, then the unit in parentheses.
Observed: 65 (kg)
